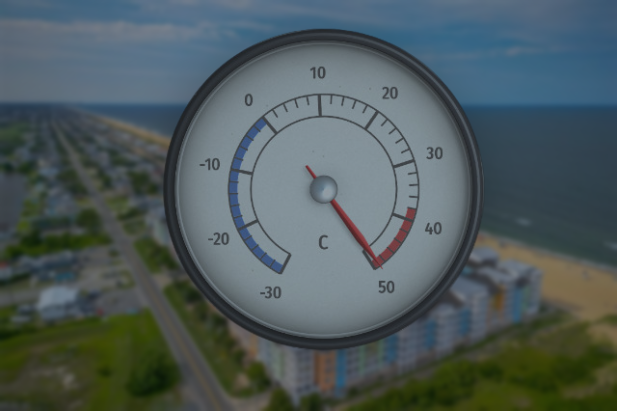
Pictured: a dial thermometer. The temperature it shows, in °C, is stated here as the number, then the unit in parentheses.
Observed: 49 (°C)
